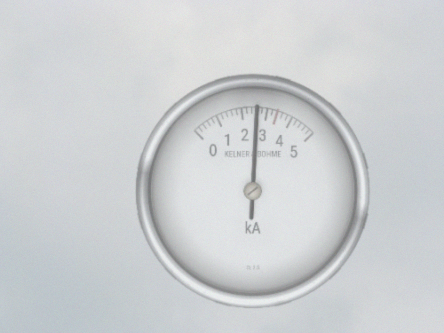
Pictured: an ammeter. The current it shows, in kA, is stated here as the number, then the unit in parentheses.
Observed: 2.6 (kA)
